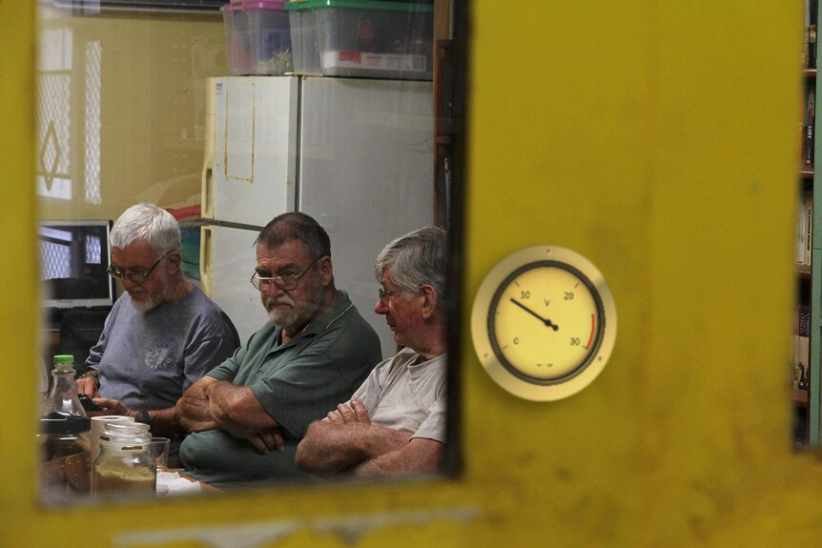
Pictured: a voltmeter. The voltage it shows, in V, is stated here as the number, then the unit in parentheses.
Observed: 7.5 (V)
